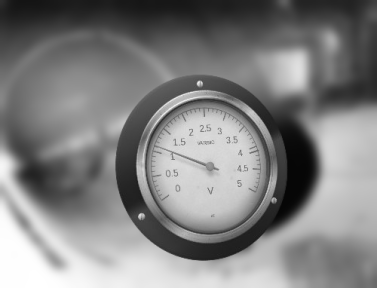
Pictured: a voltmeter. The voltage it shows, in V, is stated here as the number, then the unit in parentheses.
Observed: 1.1 (V)
